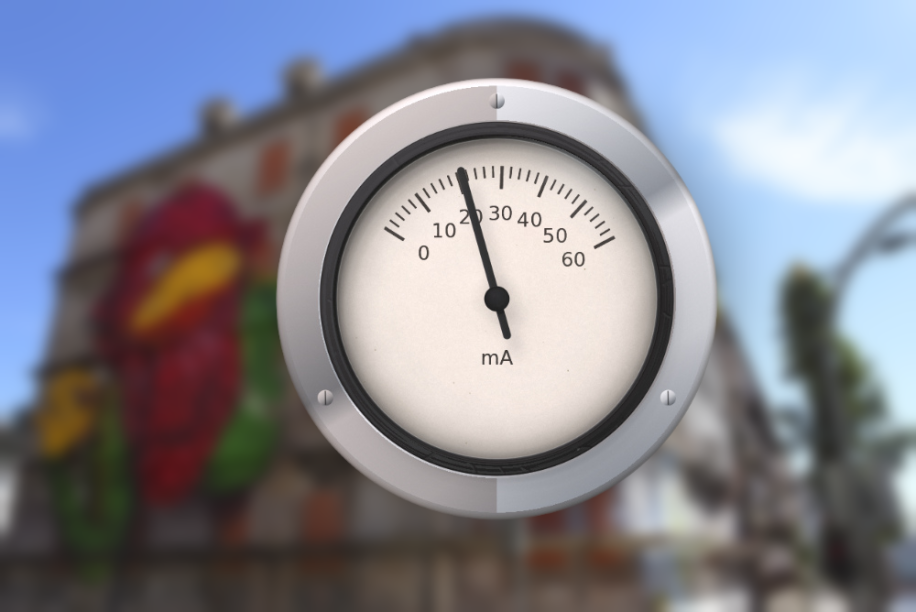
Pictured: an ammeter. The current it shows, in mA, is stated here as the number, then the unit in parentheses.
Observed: 21 (mA)
